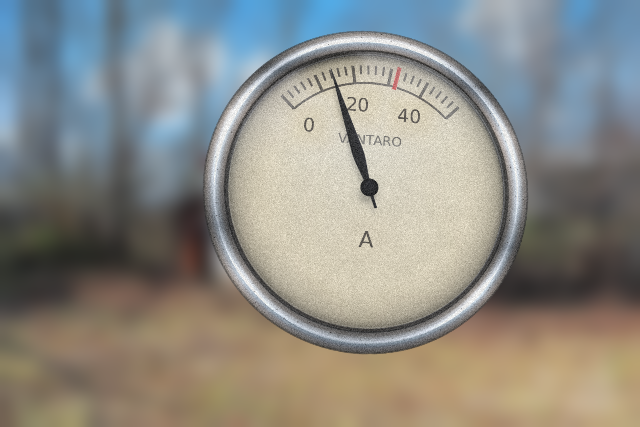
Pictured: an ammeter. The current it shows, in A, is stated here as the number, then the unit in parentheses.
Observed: 14 (A)
